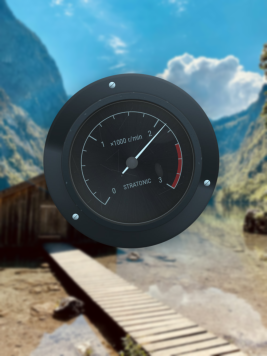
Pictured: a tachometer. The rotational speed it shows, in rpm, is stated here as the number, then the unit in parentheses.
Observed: 2100 (rpm)
